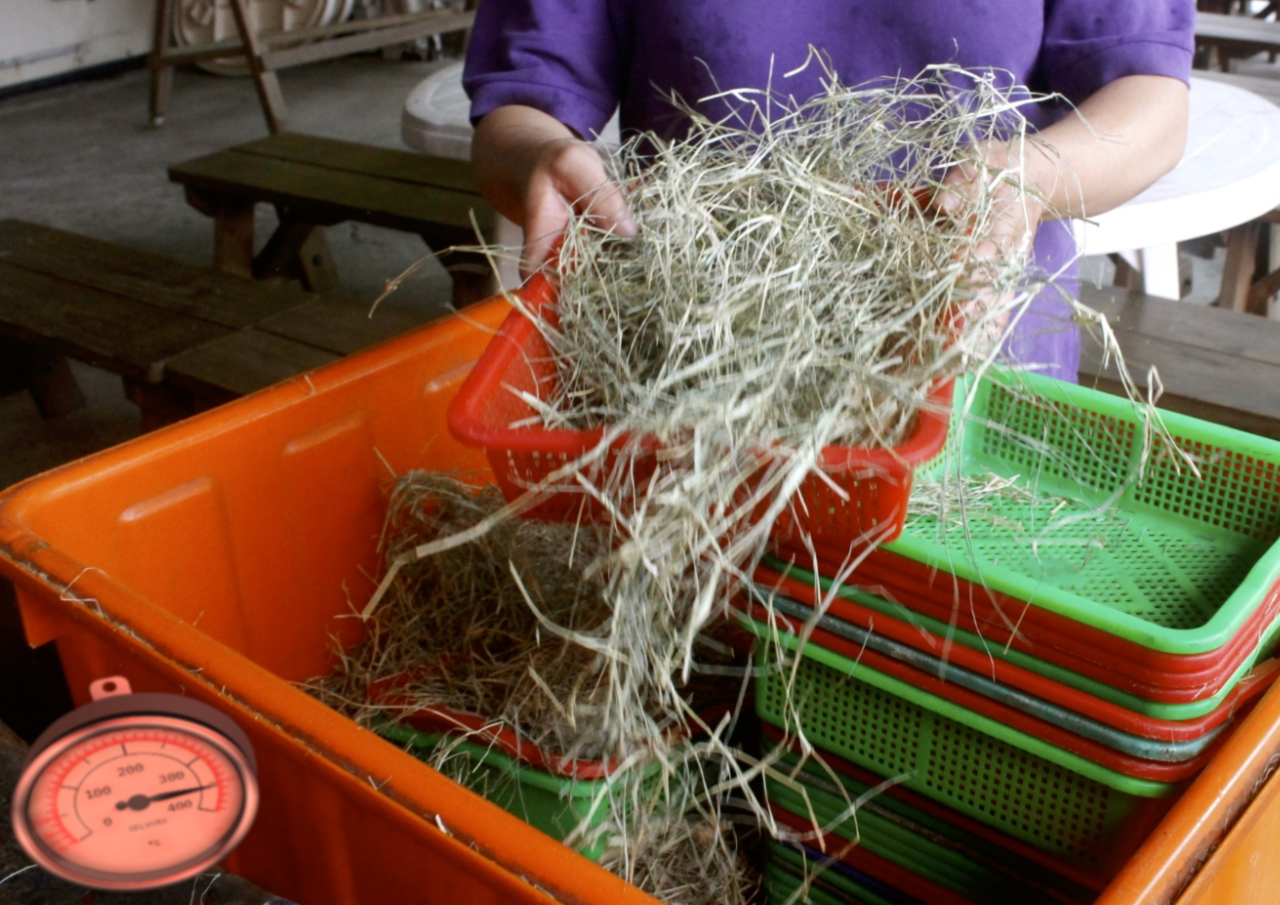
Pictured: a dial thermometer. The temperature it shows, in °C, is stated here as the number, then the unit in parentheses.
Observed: 350 (°C)
